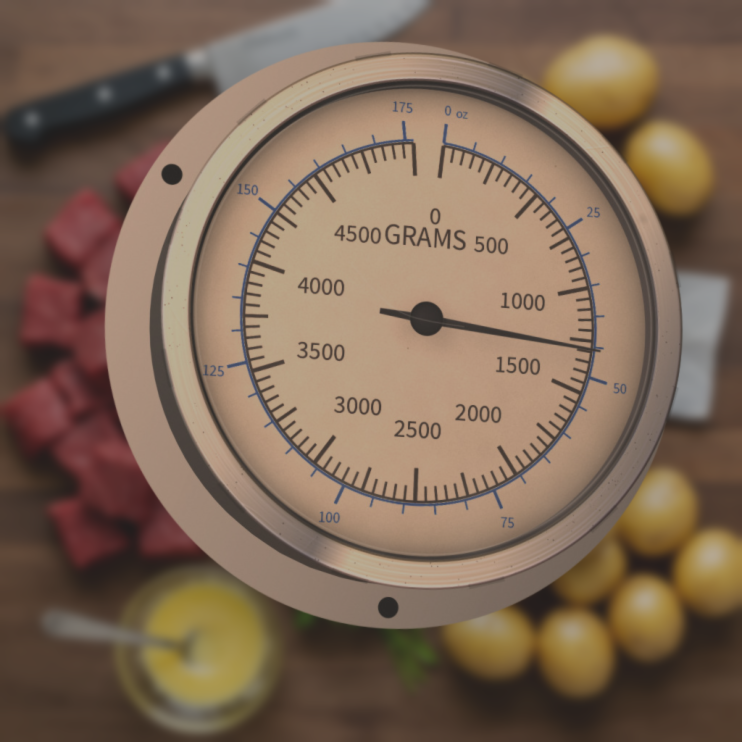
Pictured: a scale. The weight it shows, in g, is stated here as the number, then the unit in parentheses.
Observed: 1300 (g)
